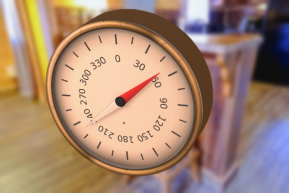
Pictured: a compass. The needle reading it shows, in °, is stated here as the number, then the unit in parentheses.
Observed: 52.5 (°)
